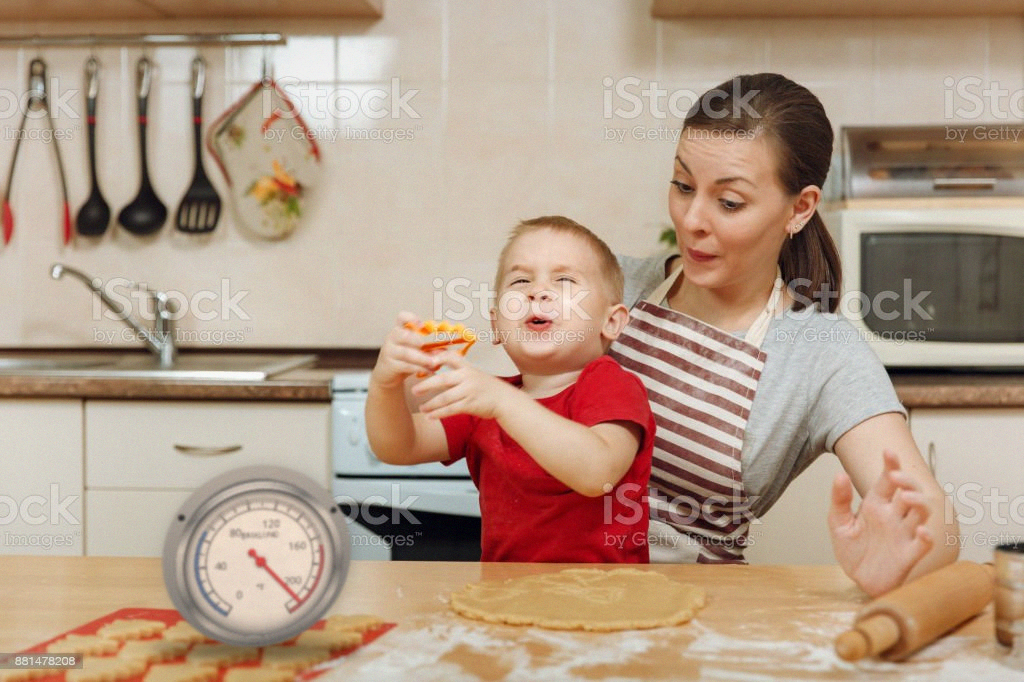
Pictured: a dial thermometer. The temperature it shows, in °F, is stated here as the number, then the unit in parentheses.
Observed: 210 (°F)
